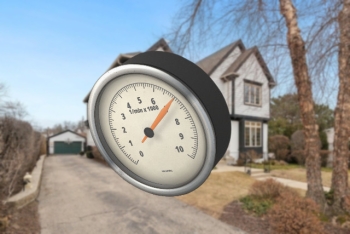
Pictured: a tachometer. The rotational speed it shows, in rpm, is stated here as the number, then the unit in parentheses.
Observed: 7000 (rpm)
